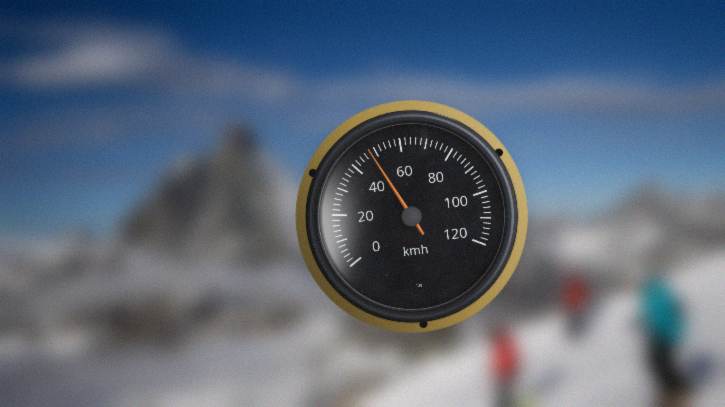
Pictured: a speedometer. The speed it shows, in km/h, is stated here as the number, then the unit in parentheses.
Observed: 48 (km/h)
